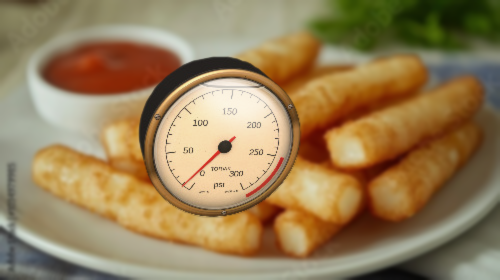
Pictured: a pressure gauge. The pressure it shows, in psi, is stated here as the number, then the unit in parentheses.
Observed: 10 (psi)
